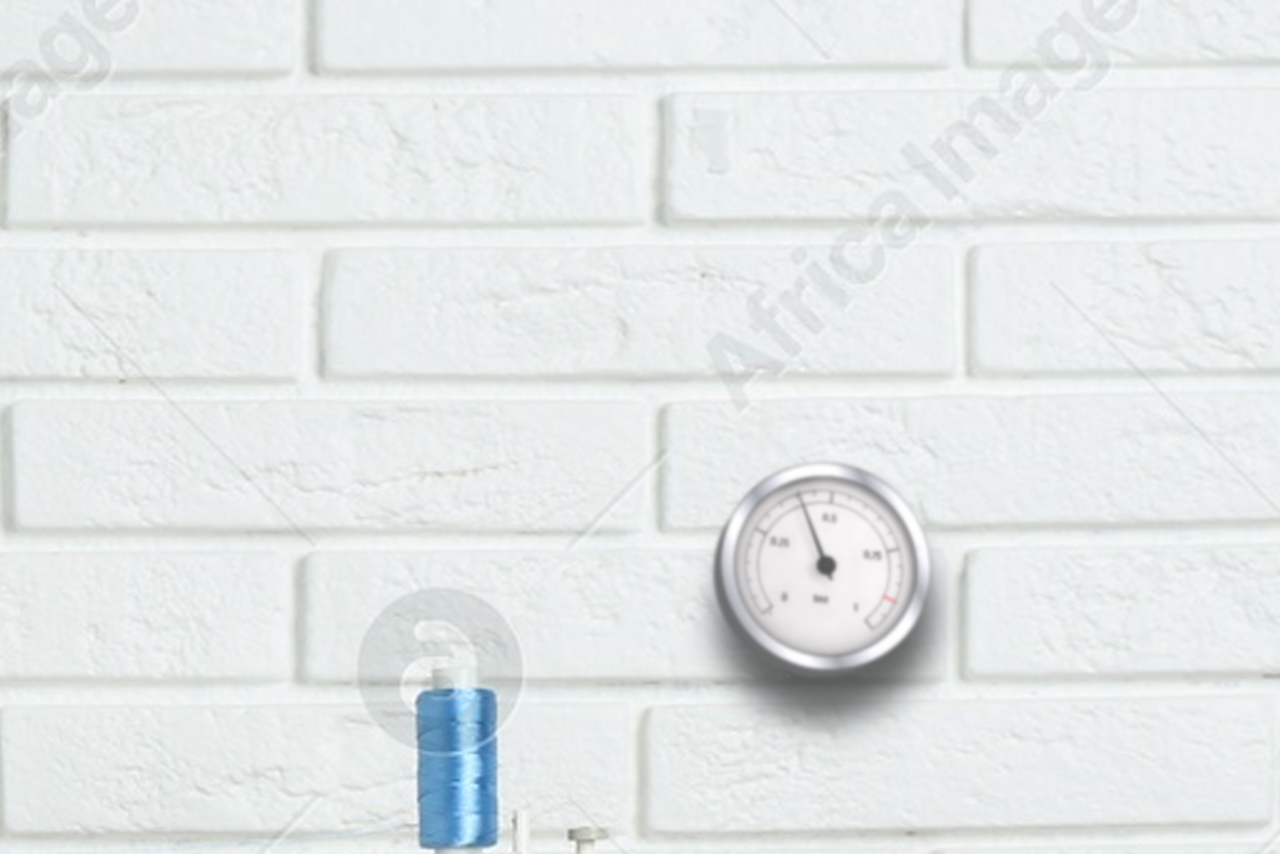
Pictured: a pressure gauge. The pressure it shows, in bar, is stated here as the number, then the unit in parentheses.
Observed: 0.4 (bar)
